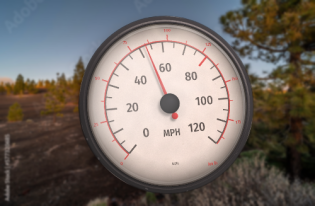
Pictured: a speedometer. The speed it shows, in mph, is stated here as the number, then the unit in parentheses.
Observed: 52.5 (mph)
